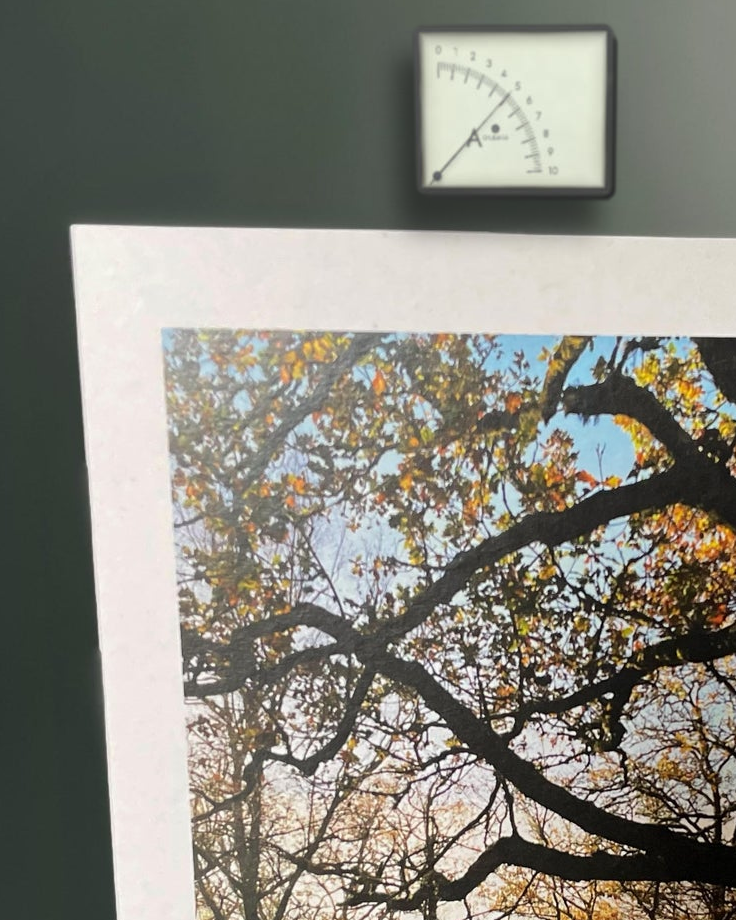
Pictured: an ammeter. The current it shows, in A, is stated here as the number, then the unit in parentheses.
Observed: 5 (A)
